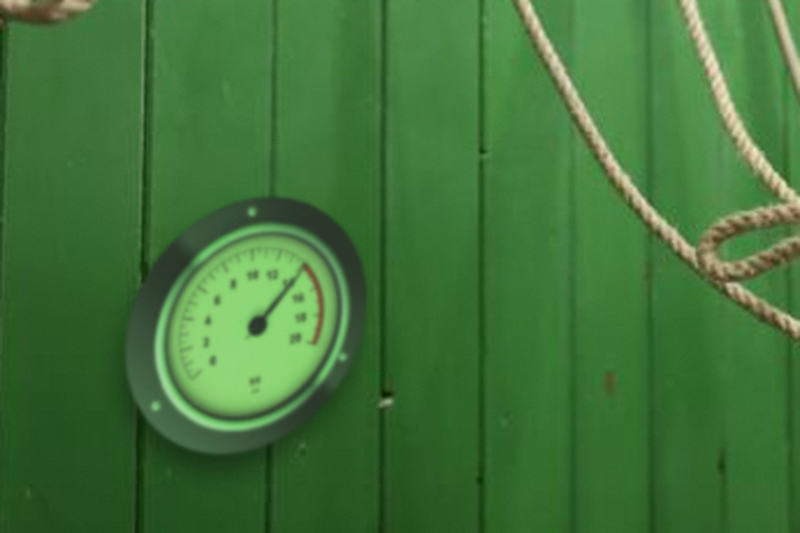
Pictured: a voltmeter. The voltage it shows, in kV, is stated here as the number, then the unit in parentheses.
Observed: 14 (kV)
